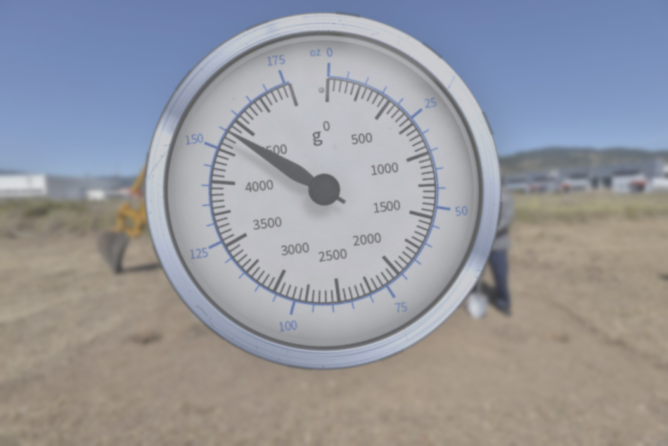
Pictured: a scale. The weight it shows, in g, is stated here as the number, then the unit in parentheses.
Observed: 4400 (g)
